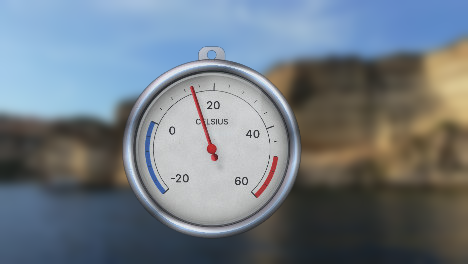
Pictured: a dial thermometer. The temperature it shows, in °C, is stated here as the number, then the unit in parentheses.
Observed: 14 (°C)
